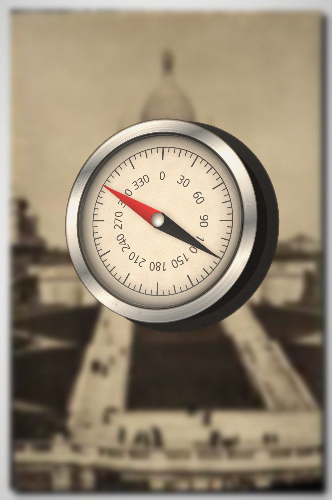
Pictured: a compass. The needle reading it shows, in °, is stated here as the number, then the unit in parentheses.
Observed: 300 (°)
